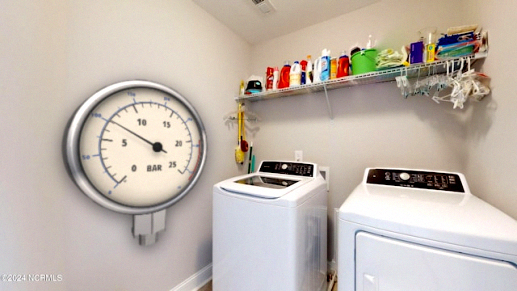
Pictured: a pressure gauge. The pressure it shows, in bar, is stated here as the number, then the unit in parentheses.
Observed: 7 (bar)
